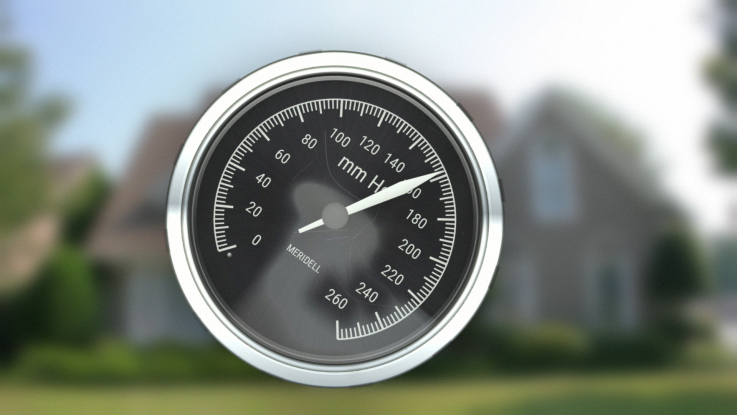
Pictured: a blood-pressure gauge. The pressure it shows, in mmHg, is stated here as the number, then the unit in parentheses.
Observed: 158 (mmHg)
